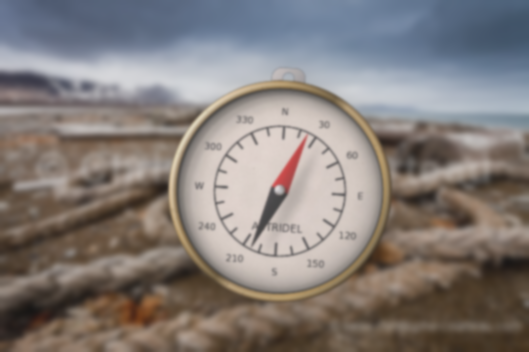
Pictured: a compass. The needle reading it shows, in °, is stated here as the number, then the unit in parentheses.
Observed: 22.5 (°)
